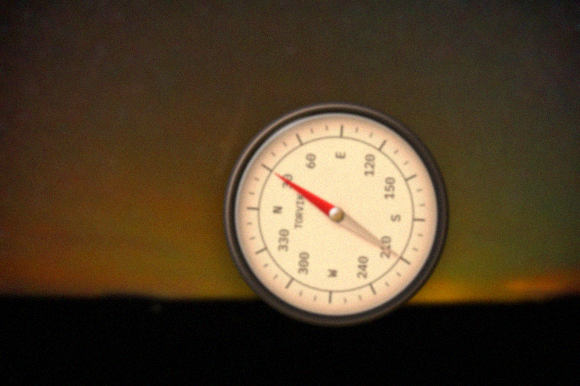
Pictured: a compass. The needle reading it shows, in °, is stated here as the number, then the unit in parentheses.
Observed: 30 (°)
